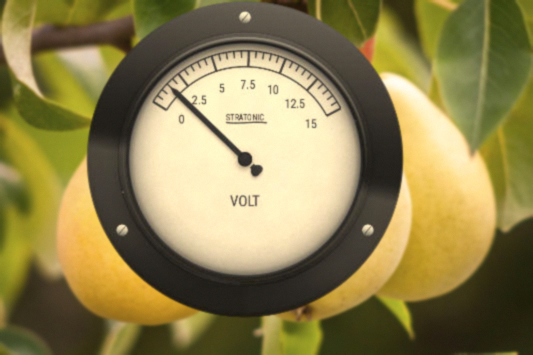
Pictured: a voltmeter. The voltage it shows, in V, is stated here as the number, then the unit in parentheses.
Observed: 1.5 (V)
